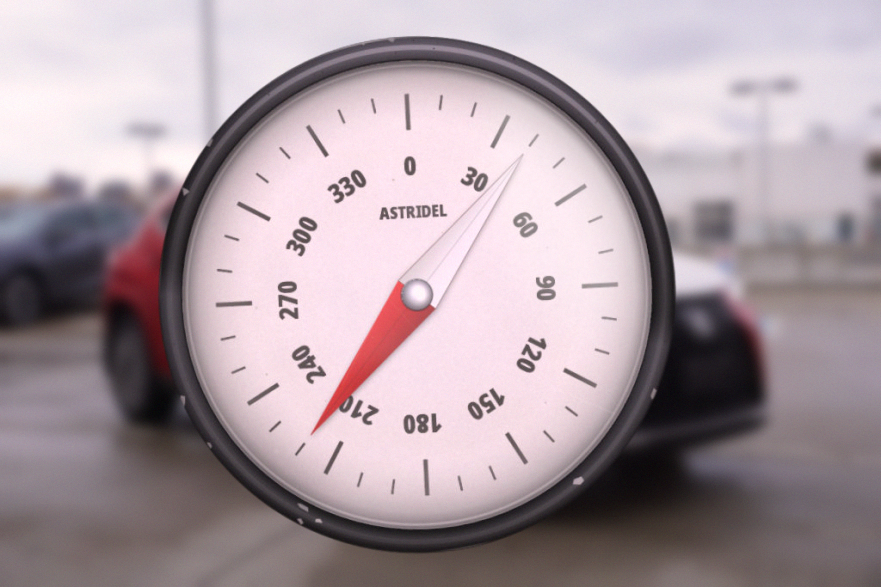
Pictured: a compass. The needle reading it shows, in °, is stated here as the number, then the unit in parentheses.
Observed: 220 (°)
